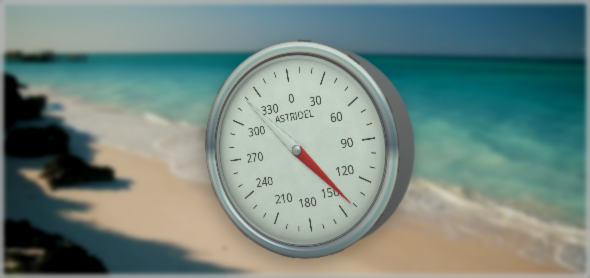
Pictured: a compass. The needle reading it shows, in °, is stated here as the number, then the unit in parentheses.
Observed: 140 (°)
